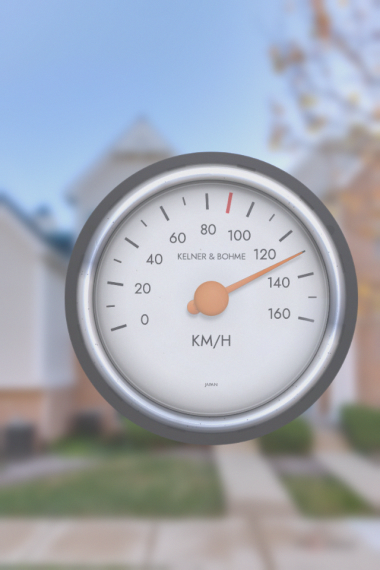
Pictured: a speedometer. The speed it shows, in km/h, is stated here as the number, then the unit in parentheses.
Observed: 130 (km/h)
